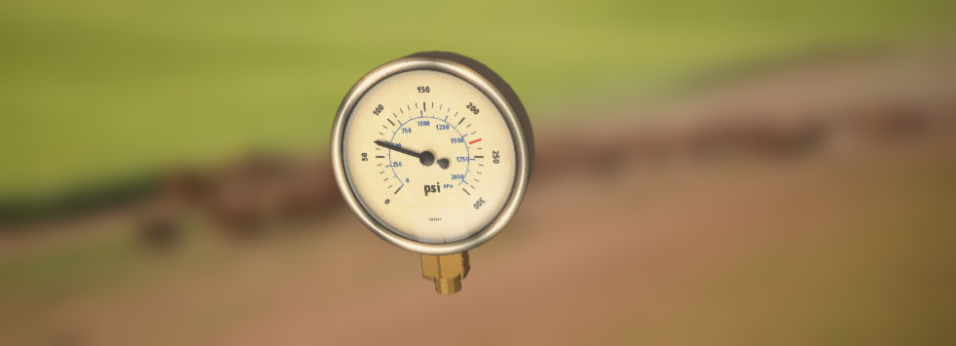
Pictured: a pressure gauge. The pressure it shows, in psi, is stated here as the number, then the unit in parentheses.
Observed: 70 (psi)
